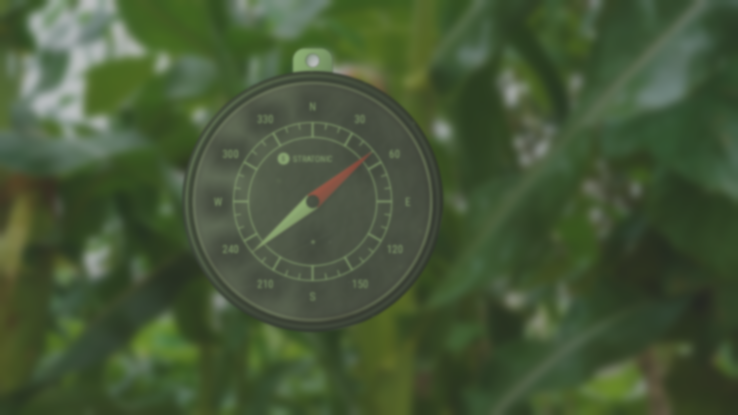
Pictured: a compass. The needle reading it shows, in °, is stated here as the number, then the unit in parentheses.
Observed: 50 (°)
